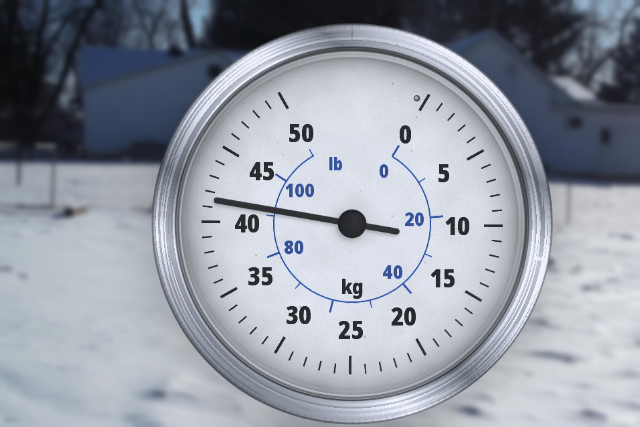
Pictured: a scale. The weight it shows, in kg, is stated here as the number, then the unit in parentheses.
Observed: 41.5 (kg)
